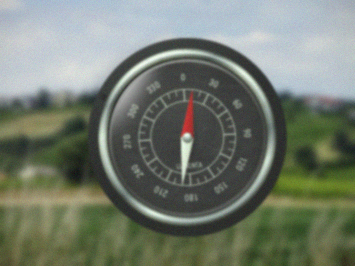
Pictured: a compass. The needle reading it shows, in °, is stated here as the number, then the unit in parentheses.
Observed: 10 (°)
